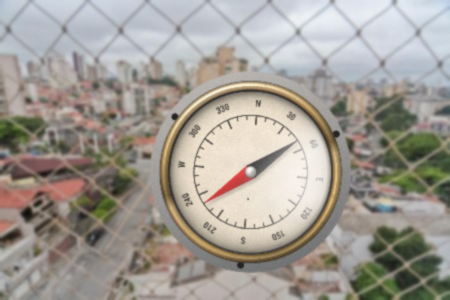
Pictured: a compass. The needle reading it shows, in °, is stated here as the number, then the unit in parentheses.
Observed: 230 (°)
